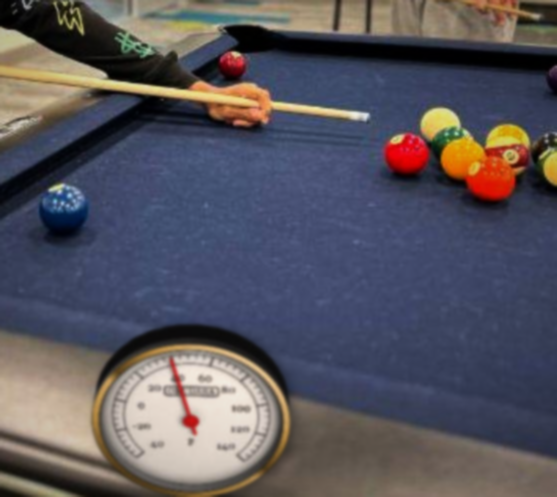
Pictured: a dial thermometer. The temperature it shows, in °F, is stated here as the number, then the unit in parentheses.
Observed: 40 (°F)
